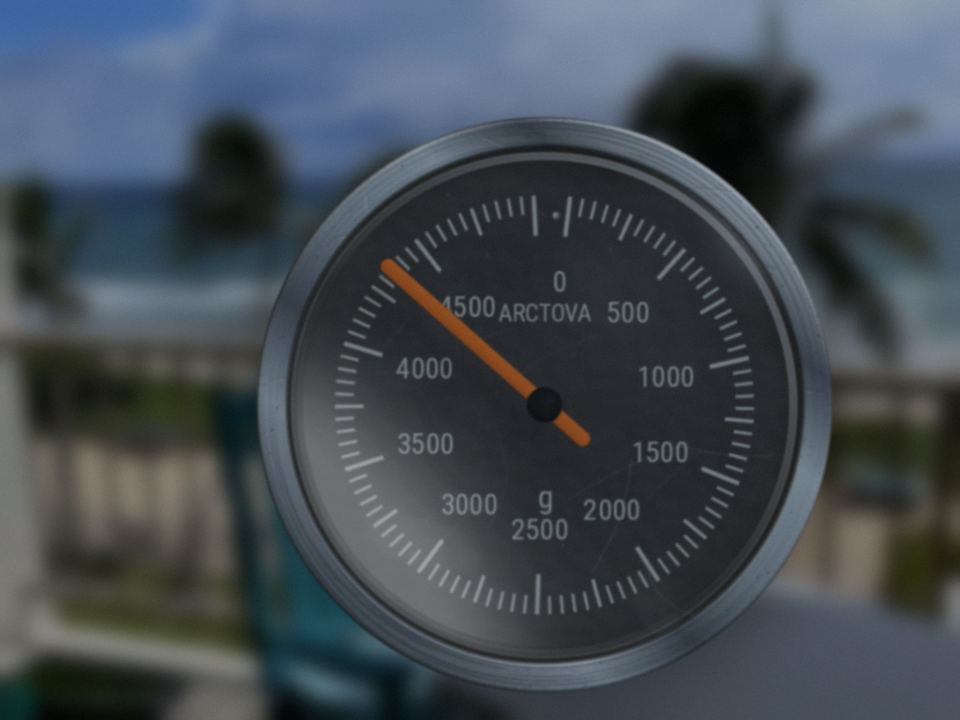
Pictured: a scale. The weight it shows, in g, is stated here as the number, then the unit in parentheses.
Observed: 4350 (g)
